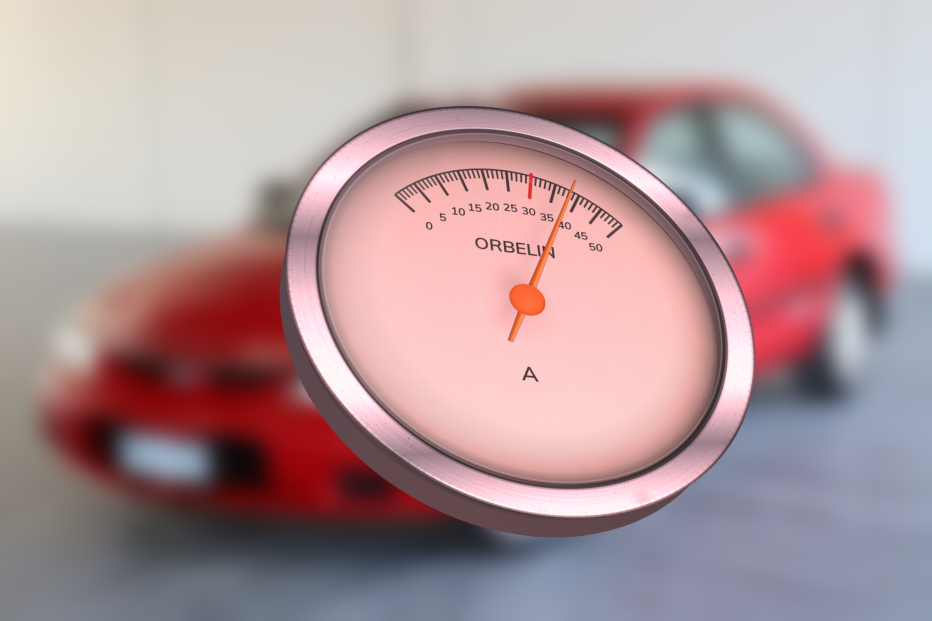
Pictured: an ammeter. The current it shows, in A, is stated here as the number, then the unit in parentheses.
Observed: 38 (A)
